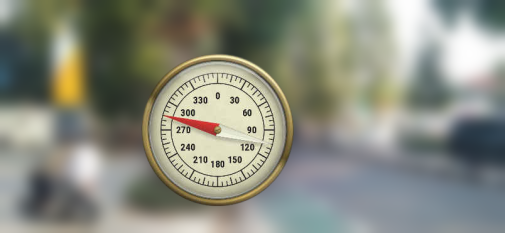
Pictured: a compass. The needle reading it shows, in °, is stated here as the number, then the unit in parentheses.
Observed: 285 (°)
